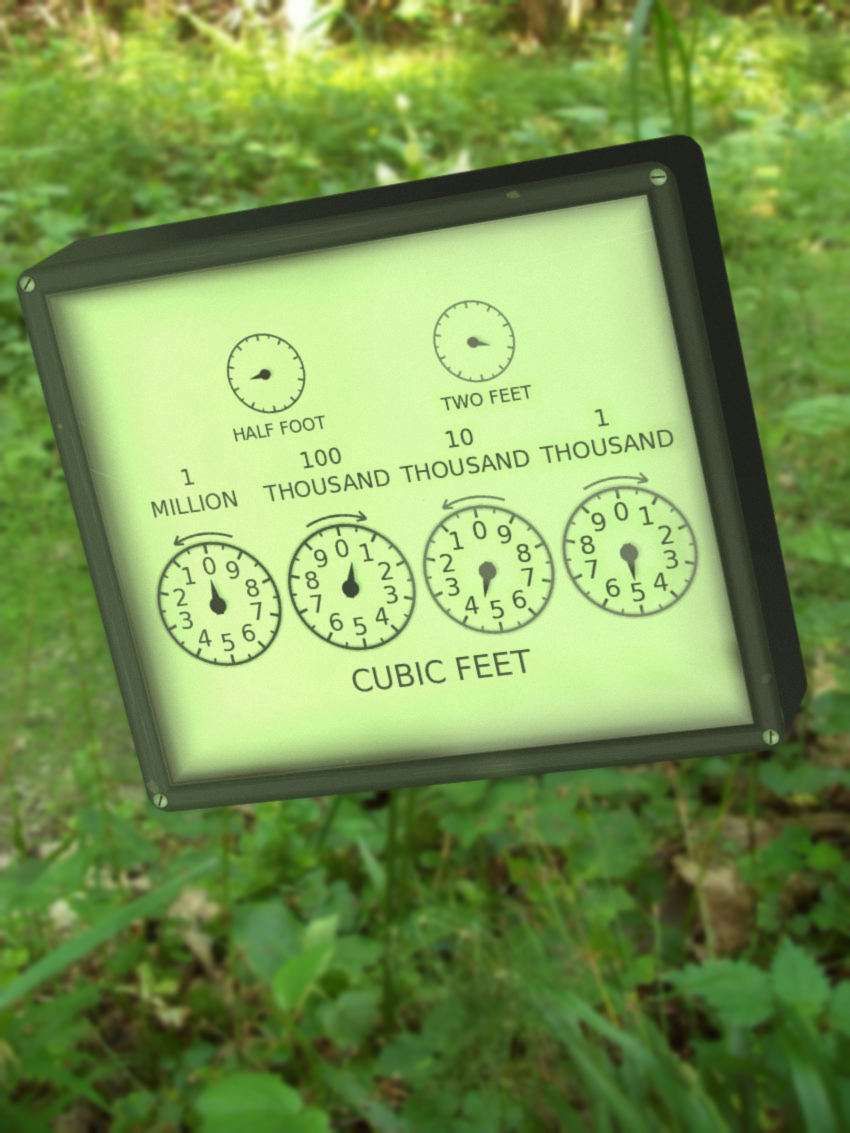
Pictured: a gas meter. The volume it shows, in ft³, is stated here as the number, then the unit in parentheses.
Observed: 4500 (ft³)
